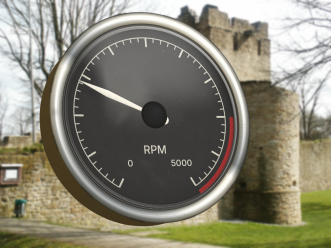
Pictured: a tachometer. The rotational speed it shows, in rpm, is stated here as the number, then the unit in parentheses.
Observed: 1400 (rpm)
